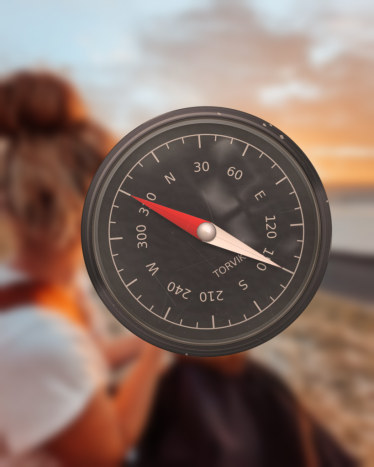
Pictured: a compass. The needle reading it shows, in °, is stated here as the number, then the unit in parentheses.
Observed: 330 (°)
